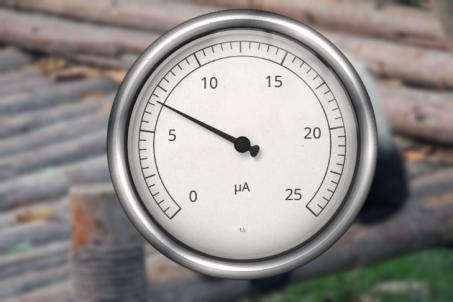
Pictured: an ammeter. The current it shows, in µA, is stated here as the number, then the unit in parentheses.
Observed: 6.75 (µA)
